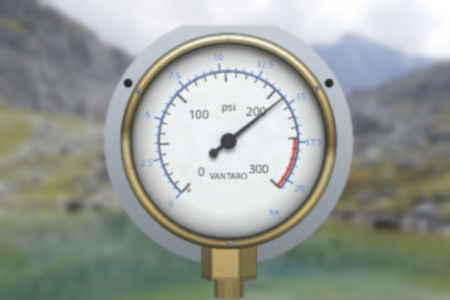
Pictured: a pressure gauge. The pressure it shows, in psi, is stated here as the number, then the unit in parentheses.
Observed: 210 (psi)
